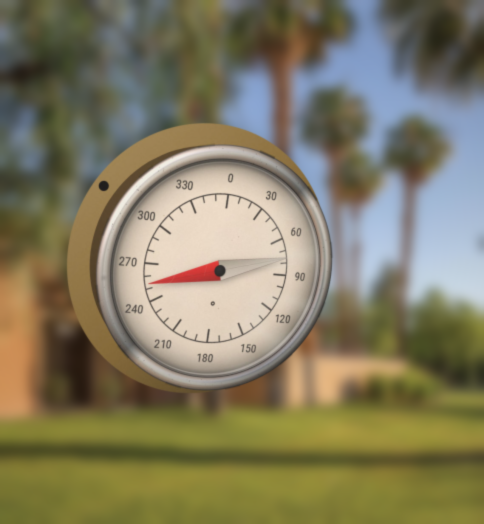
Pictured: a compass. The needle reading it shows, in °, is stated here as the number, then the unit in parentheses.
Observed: 255 (°)
